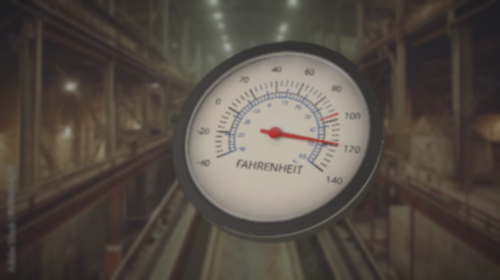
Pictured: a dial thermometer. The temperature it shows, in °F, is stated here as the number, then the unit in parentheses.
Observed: 120 (°F)
